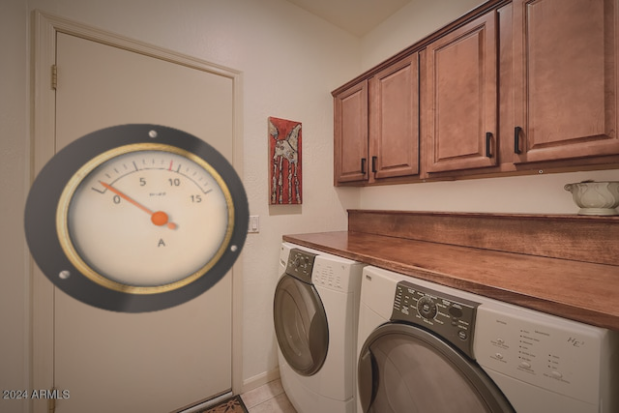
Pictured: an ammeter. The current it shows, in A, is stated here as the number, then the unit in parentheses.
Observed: 1 (A)
